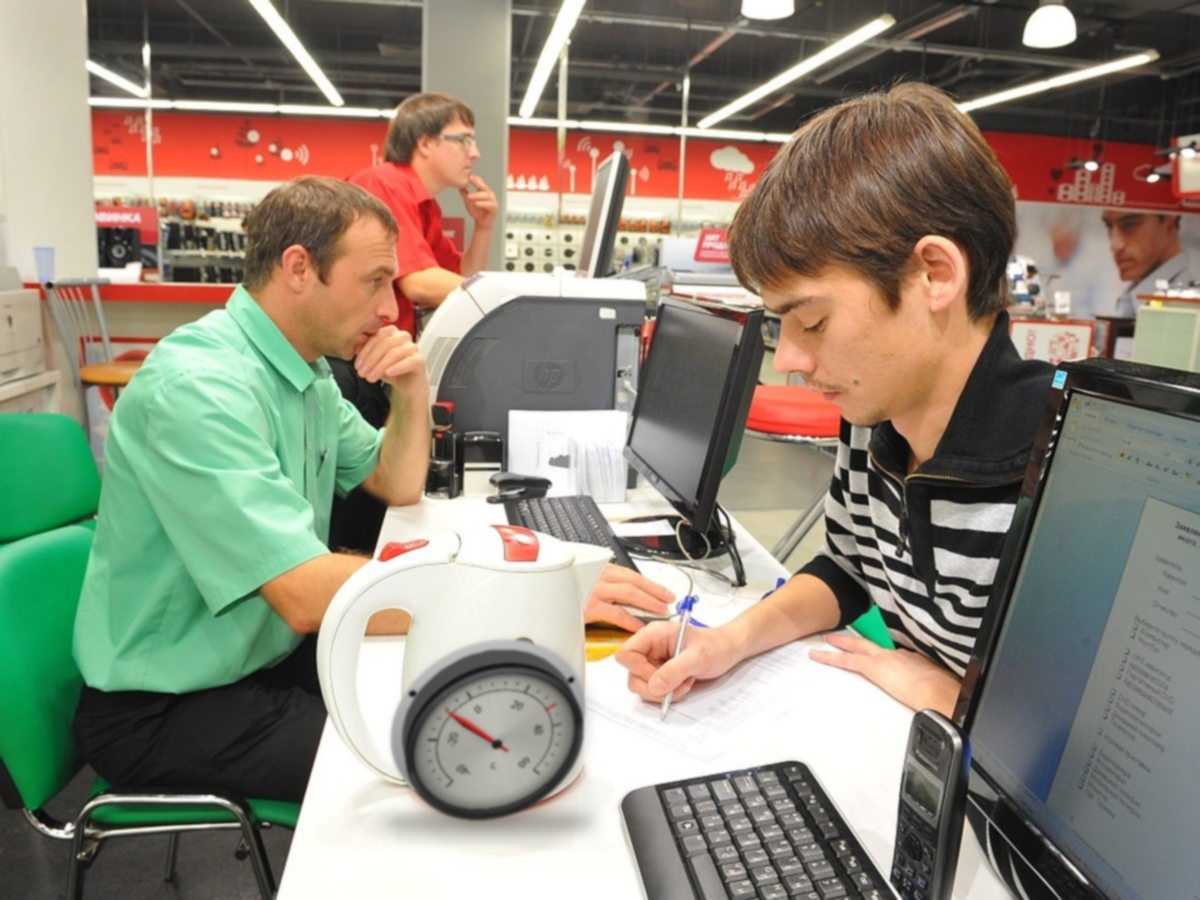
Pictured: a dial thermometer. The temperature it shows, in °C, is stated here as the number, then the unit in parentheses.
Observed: -8 (°C)
